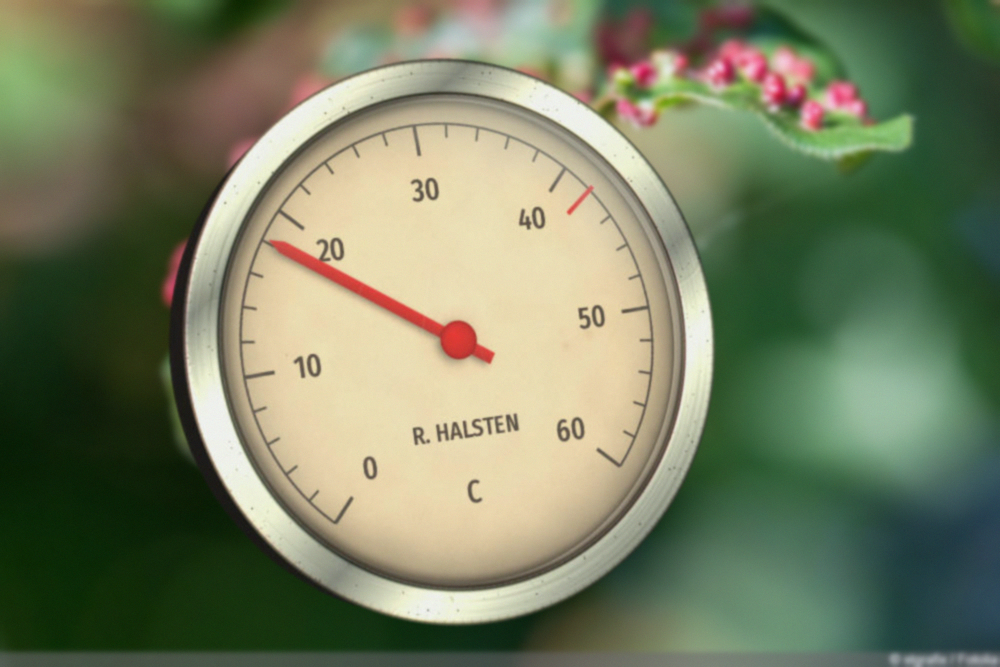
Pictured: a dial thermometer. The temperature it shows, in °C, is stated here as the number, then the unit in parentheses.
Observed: 18 (°C)
